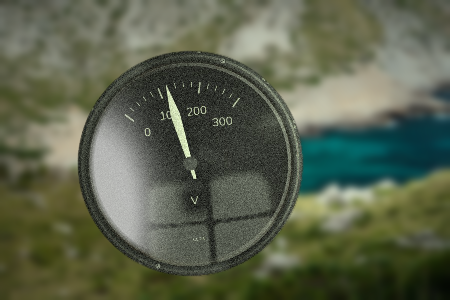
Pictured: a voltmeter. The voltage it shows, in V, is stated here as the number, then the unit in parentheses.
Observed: 120 (V)
